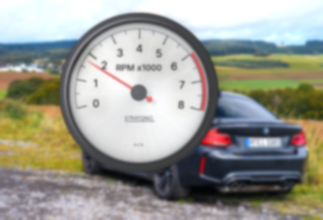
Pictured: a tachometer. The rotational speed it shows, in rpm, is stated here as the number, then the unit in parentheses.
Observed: 1750 (rpm)
